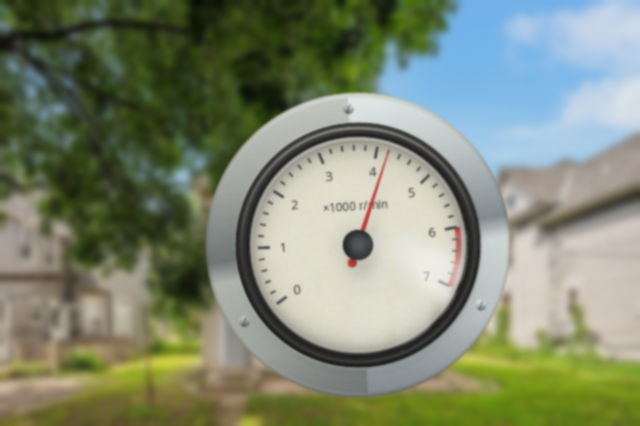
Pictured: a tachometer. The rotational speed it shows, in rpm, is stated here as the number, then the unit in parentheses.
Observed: 4200 (rpm)
